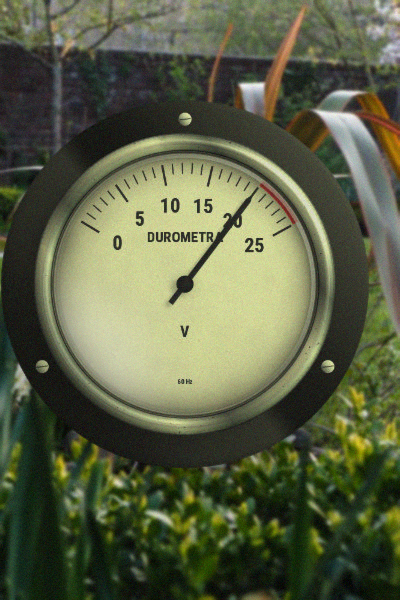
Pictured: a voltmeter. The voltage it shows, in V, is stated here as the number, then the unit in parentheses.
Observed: 20 (V)
